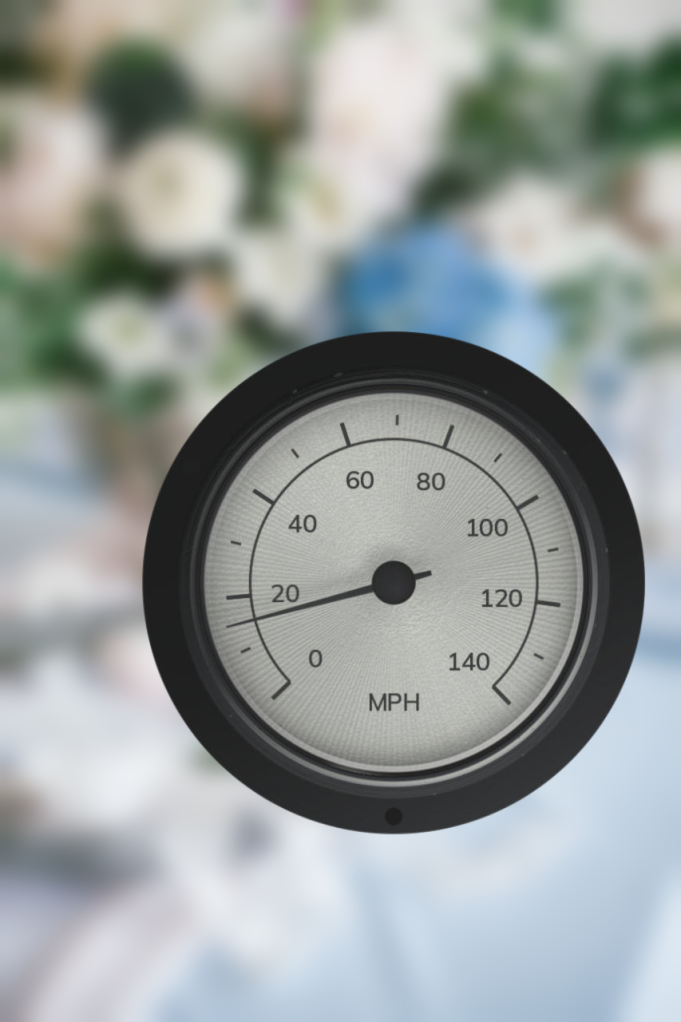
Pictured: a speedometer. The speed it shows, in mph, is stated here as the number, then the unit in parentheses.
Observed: 15 (mph)
